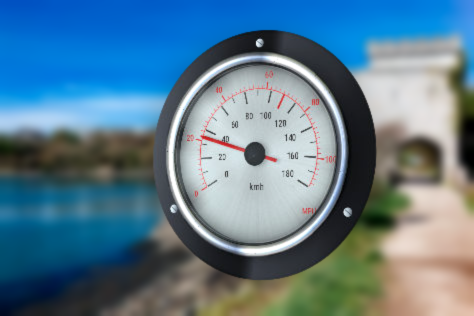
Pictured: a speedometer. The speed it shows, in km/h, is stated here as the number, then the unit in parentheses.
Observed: 35 (km/h)
